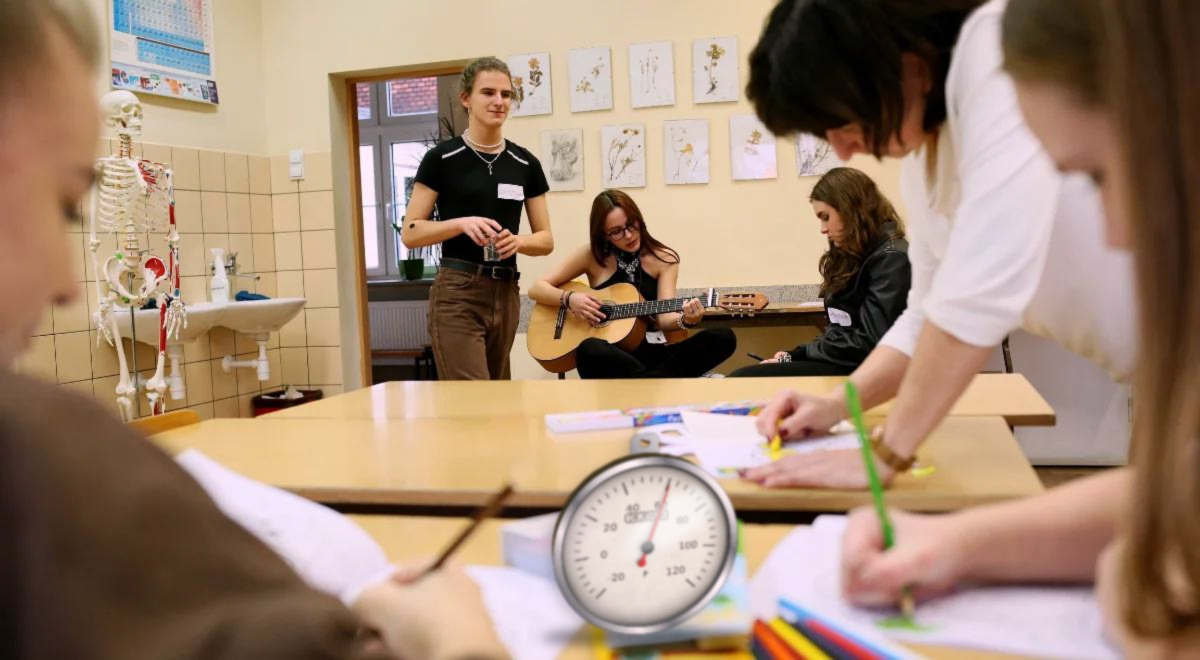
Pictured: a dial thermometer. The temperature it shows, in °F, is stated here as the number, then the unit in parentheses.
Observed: 60 (°F)
